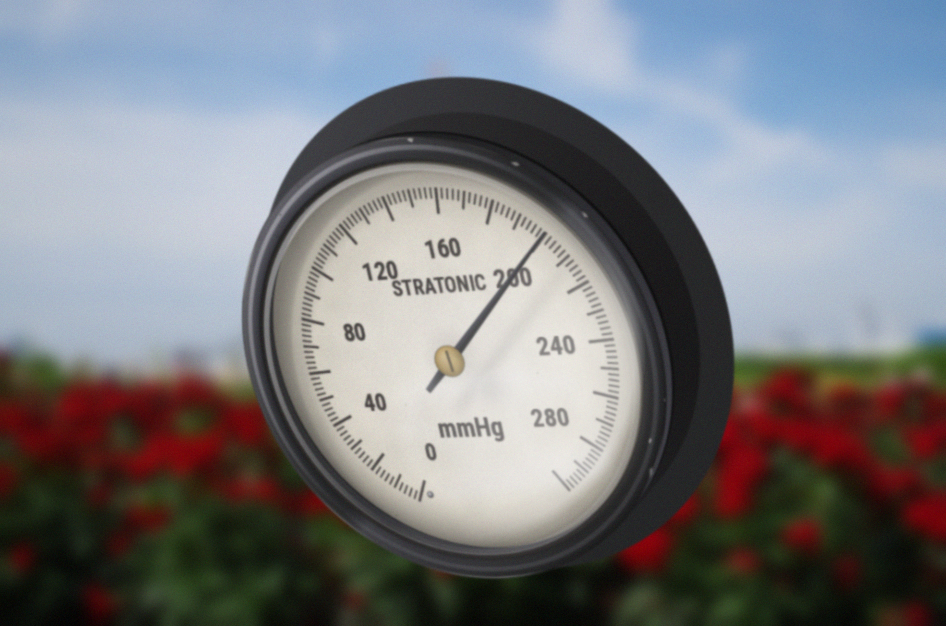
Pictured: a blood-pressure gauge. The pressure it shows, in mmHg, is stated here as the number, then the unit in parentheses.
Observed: 200 (mmHg)
